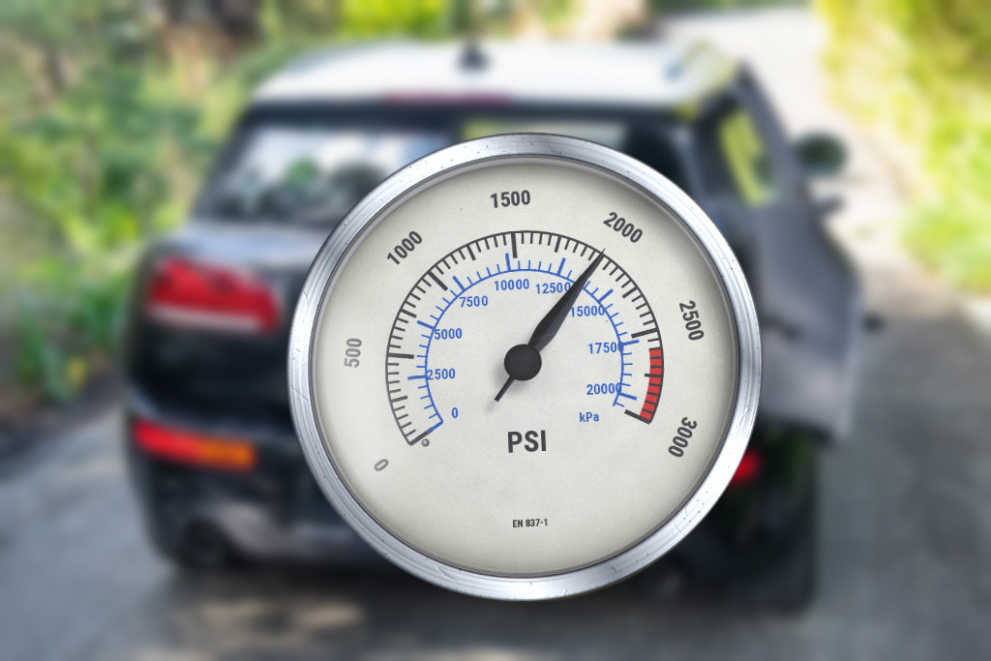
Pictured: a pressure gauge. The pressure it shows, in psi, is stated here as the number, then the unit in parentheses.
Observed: 2000 (psi)
